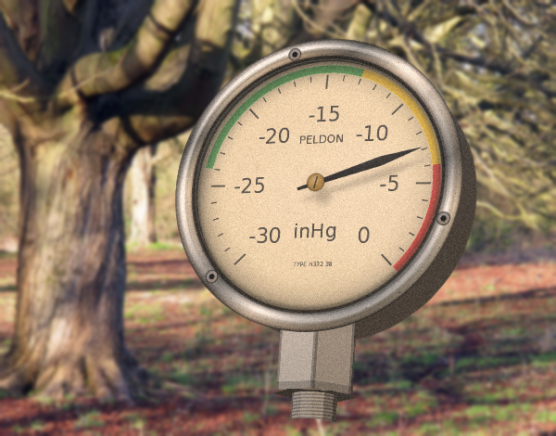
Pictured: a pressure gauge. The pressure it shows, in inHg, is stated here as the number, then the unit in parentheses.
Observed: -7 (inHg)
